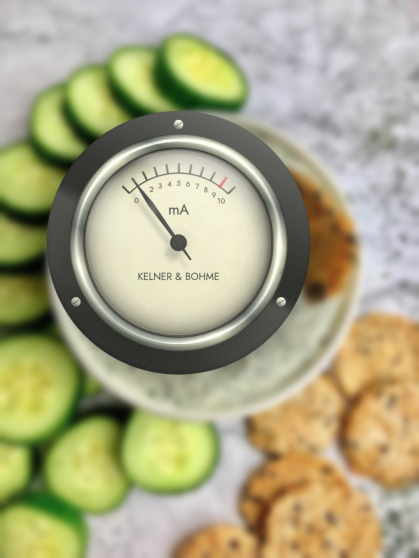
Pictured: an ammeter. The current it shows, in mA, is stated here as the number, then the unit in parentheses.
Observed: 1 (mA)
